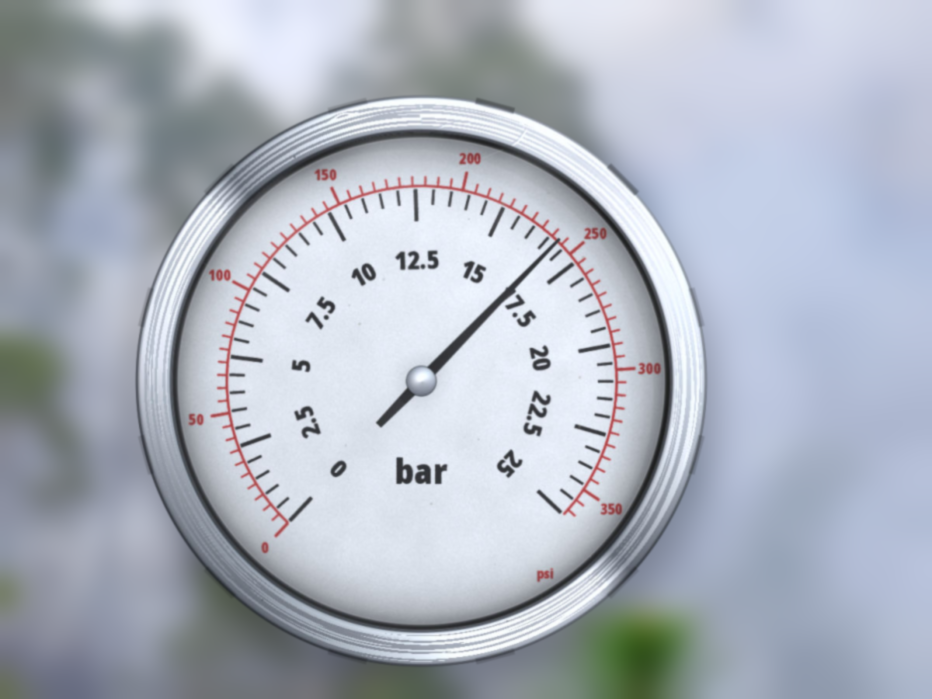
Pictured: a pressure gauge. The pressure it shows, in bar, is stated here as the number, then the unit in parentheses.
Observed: 16.75 (bar)
